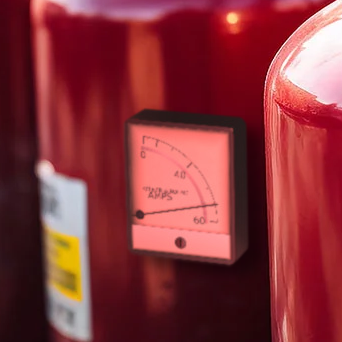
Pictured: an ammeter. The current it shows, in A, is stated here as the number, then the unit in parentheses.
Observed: 55 (A)
